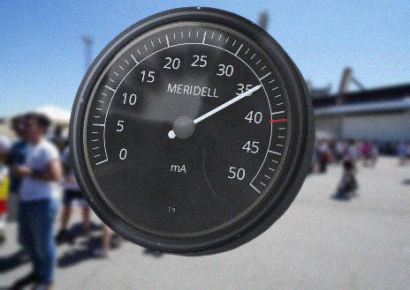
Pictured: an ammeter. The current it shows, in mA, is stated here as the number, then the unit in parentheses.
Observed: 36 (mA)
